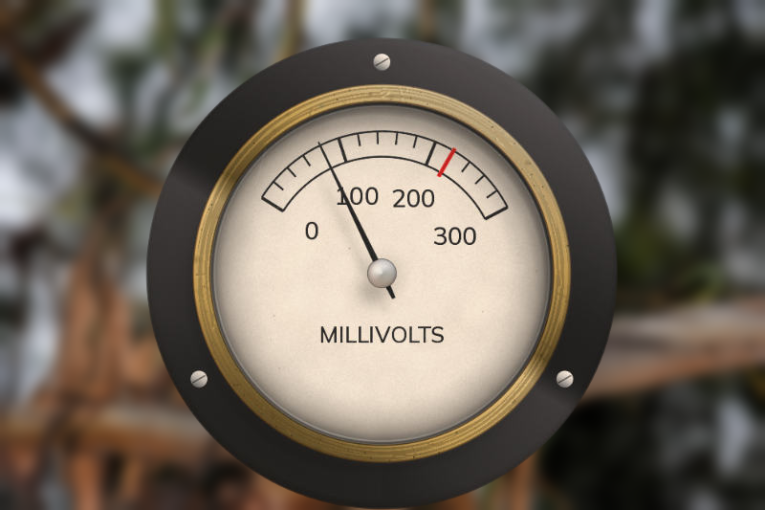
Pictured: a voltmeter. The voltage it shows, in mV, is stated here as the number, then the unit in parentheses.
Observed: 80 (mV)
